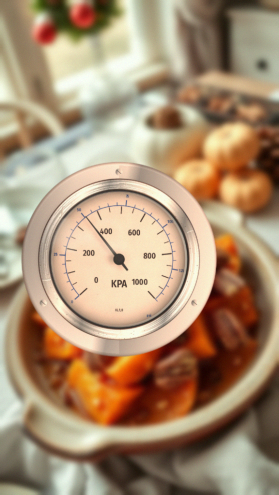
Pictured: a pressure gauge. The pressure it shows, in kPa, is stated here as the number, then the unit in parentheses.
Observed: 350 (kPa)
